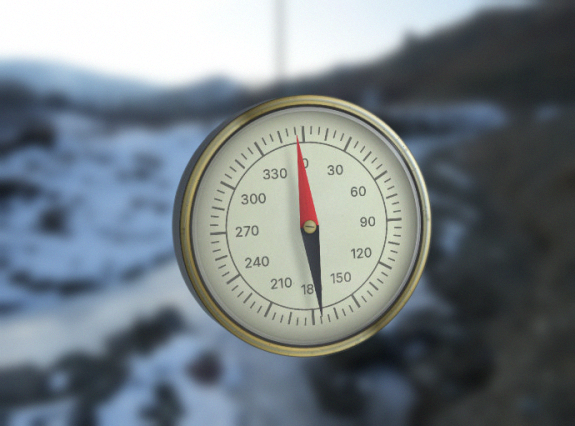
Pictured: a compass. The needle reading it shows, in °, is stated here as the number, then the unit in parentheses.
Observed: 355 (°)
